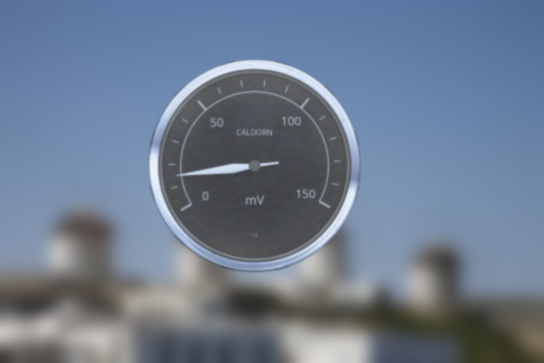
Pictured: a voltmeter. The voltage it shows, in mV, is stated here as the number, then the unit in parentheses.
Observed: 15 (mV)
